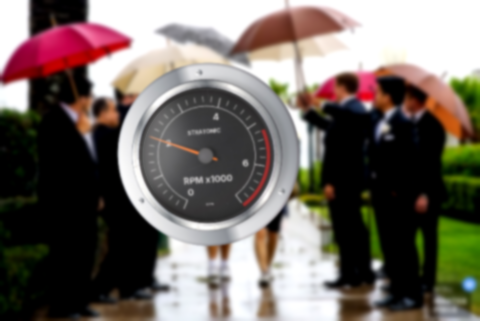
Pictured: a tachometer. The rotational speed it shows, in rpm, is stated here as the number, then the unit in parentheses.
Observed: 2000 (rpm)
